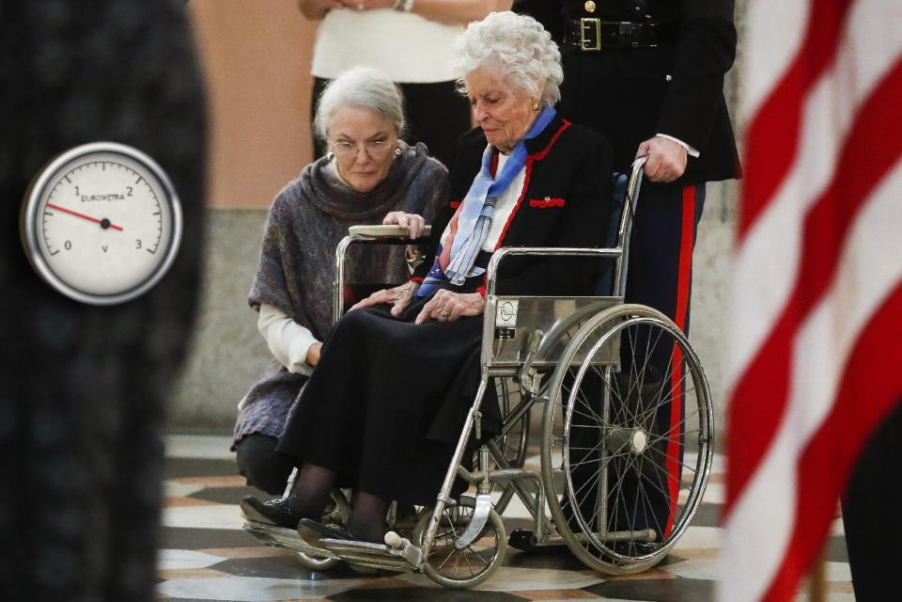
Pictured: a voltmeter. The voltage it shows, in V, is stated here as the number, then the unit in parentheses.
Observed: 0.6 (V)
